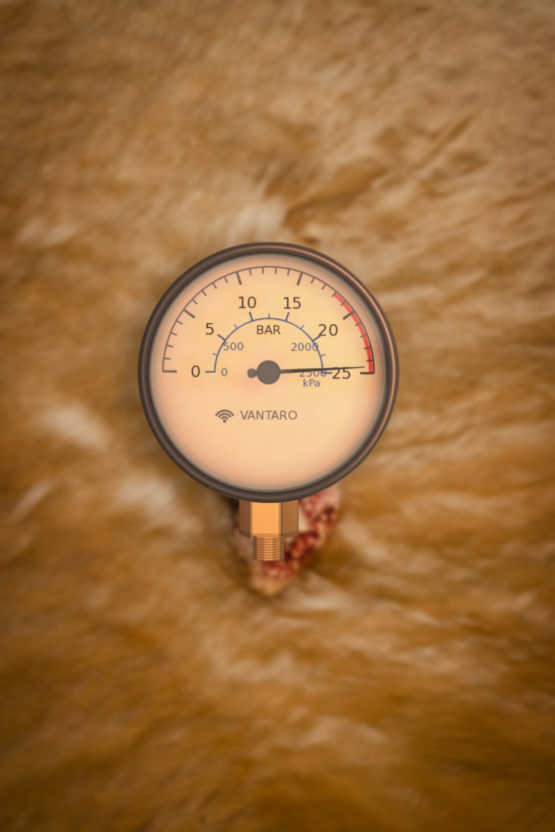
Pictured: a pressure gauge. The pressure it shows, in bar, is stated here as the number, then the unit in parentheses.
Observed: 24.5 (bar)
